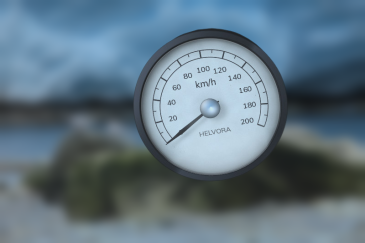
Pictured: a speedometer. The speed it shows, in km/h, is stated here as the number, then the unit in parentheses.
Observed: 0 (km/h)
